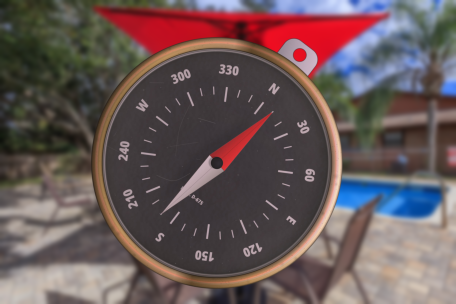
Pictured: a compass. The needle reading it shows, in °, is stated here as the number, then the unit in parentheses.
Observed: 10 (°)
